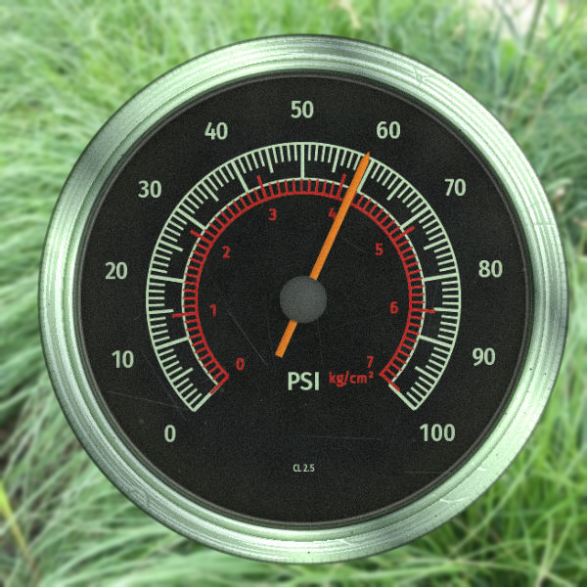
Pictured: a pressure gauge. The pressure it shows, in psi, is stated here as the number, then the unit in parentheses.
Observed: 59 (psi)
